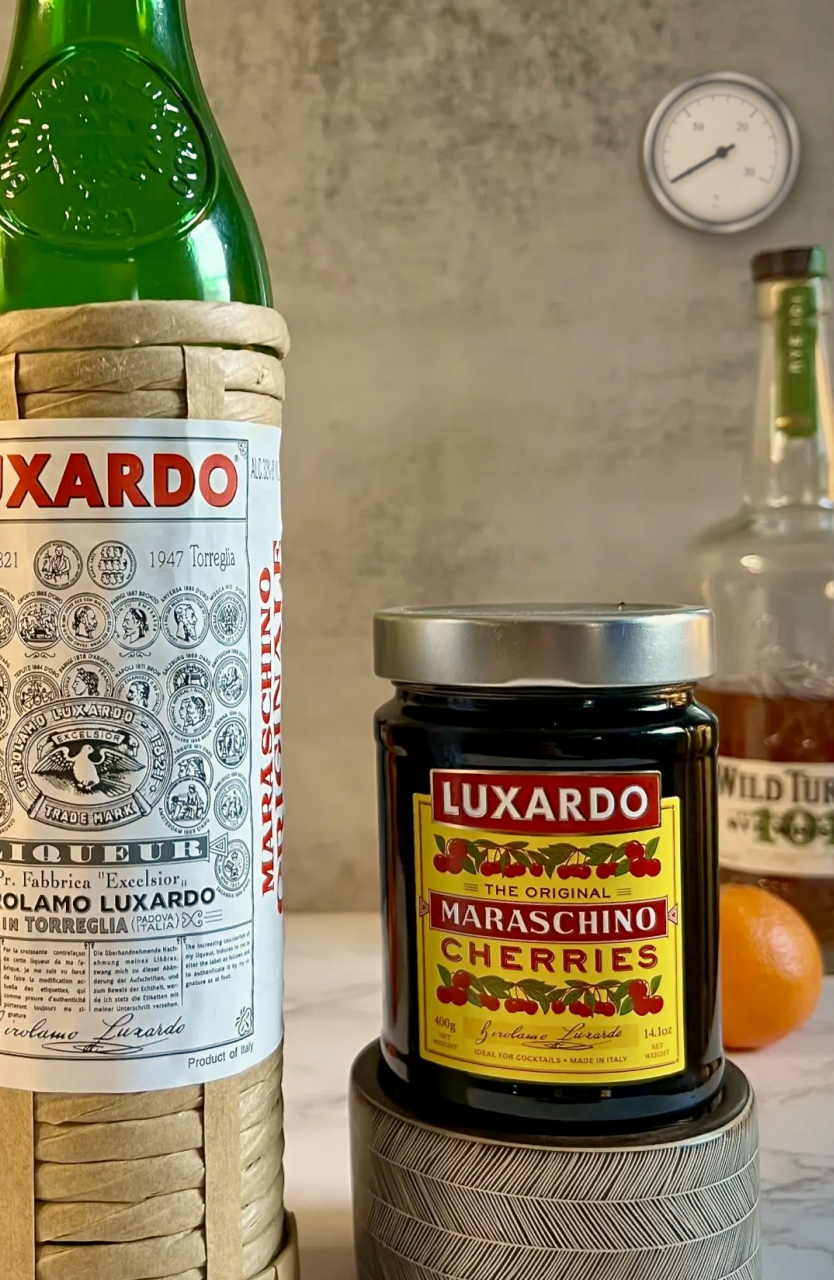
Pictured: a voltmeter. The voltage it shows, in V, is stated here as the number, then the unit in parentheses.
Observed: 0 (V)
